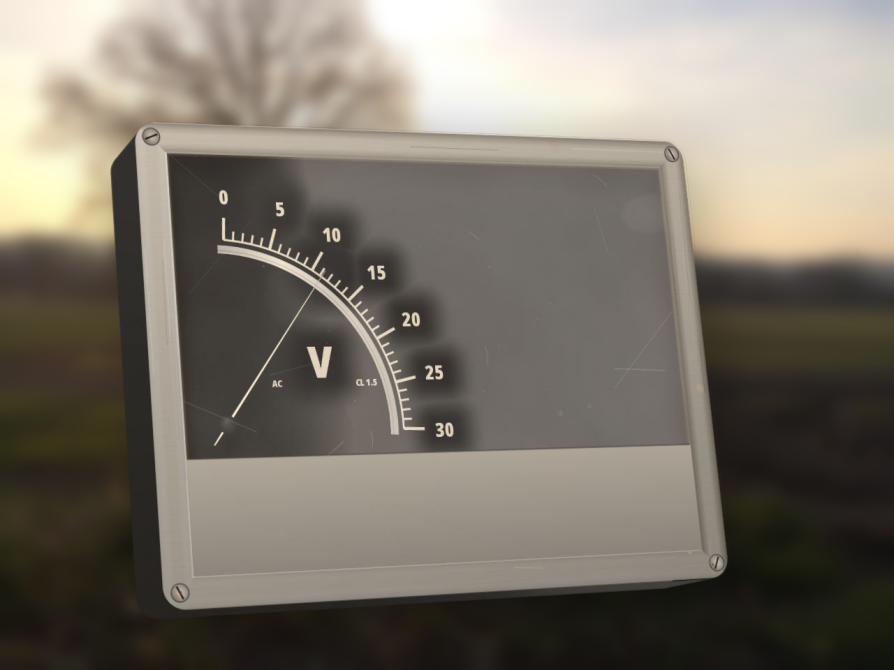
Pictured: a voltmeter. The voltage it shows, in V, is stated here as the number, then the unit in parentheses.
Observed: 11 (V)
